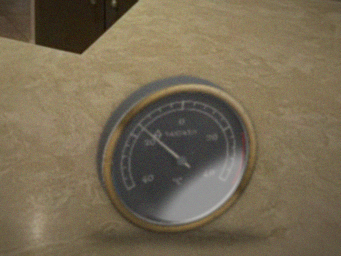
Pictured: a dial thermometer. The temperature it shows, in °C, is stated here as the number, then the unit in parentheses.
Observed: -16 (°C)
